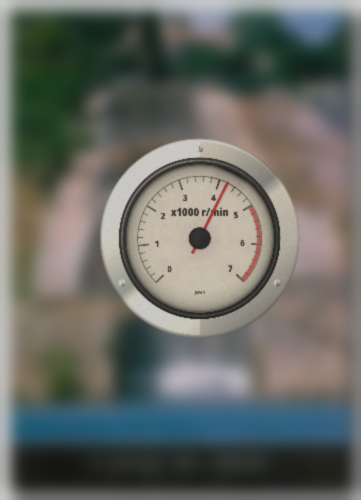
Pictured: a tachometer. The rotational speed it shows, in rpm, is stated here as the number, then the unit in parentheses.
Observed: 4200 (rpm)
